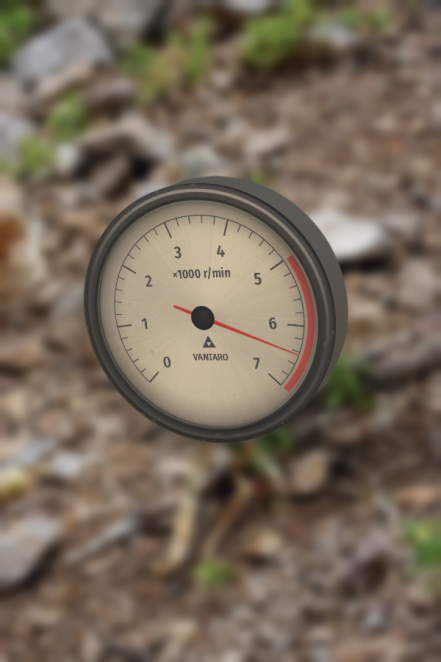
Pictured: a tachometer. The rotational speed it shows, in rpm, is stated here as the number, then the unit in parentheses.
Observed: 6400 (rpm)
